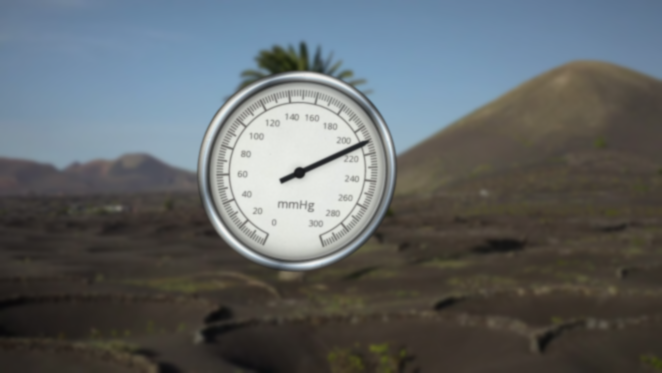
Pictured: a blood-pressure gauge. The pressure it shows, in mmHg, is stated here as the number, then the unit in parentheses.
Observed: 210 (mmHg)
